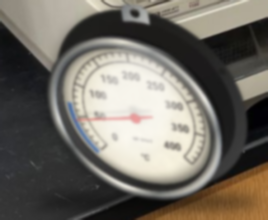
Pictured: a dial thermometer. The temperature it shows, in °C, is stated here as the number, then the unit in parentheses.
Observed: 50 (°C)
